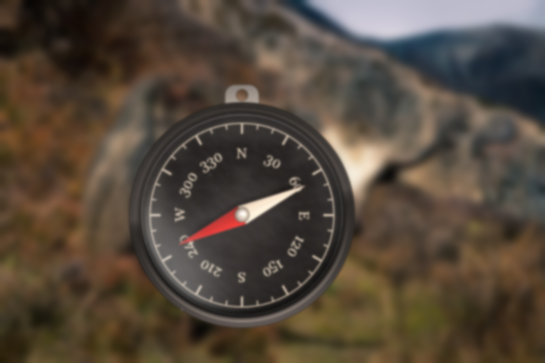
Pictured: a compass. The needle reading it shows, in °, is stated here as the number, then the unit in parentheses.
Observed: 245 (°)
